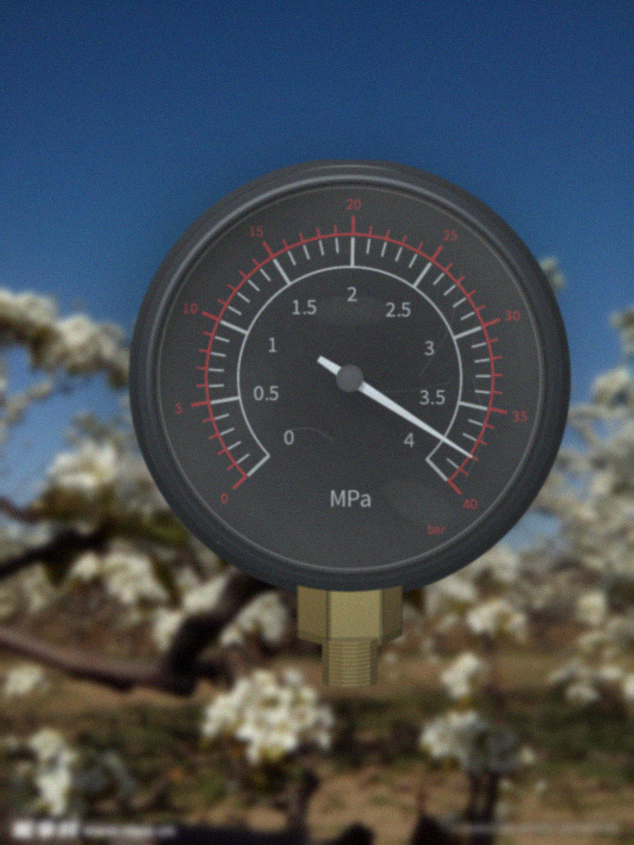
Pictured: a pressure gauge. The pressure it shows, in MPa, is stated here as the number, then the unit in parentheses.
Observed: 3.8 (MPa)
